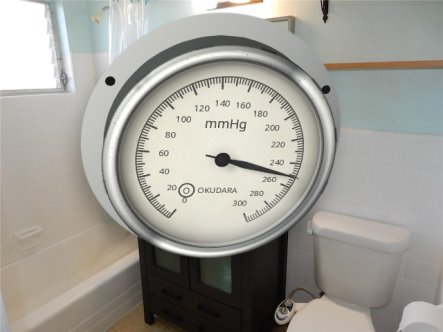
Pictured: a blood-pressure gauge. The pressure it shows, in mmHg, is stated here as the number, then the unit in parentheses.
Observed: 250 (mmHg)
